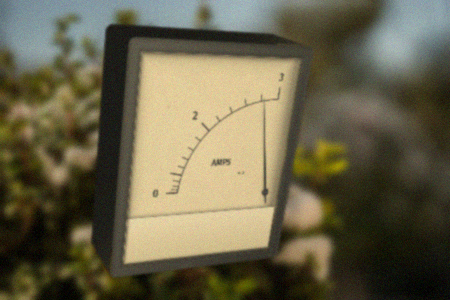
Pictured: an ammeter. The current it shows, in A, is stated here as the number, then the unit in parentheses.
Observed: 2.8 (A)
